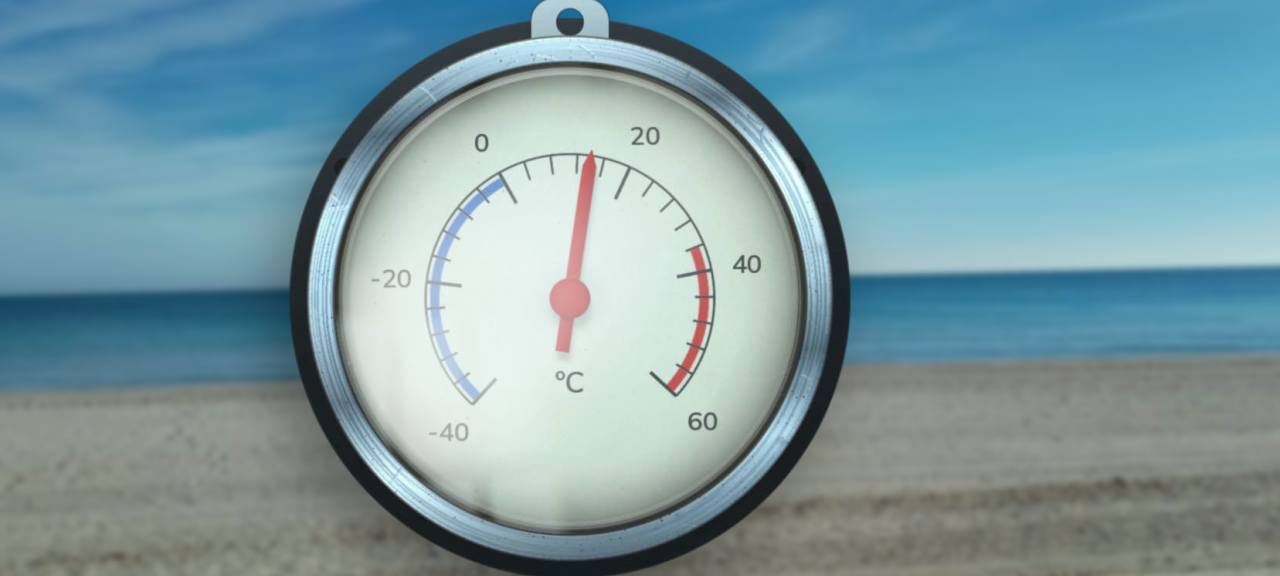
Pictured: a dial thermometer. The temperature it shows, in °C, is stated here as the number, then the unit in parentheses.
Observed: 14 (°C)
